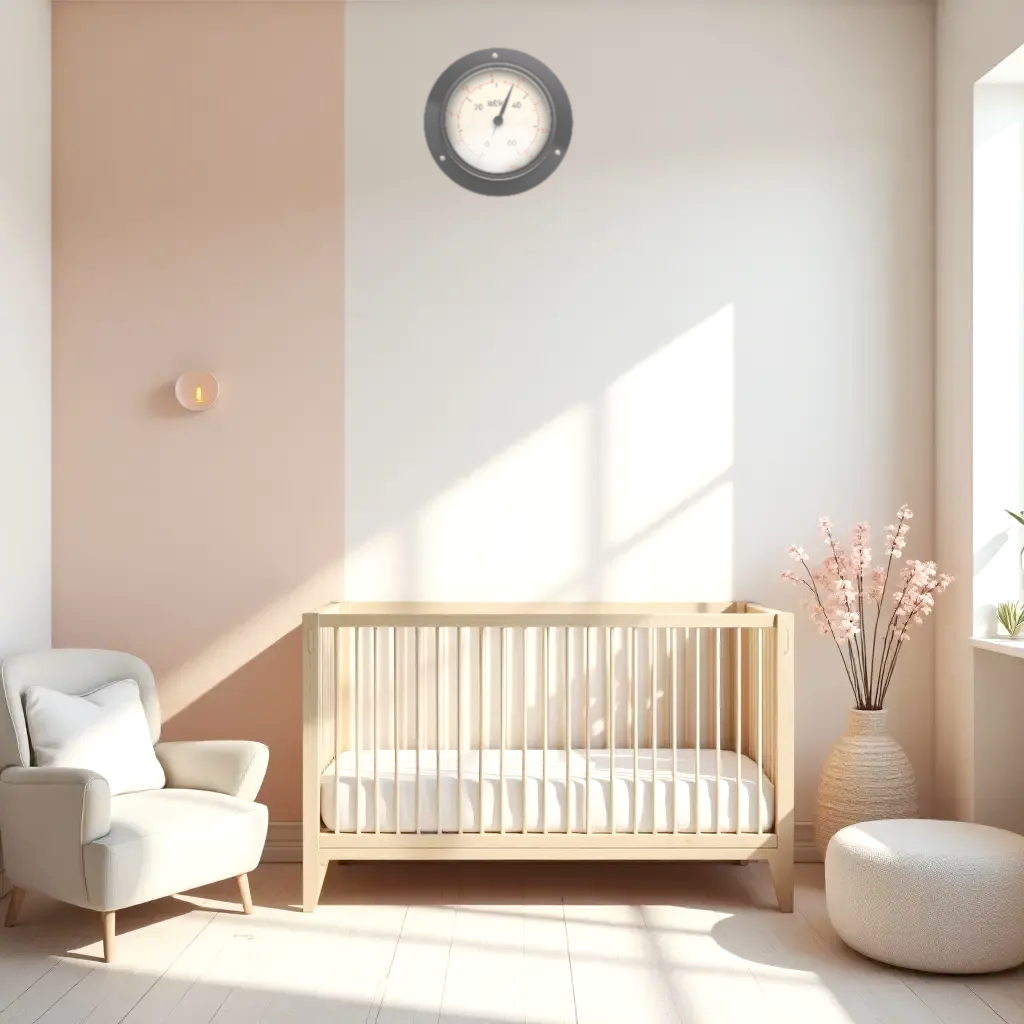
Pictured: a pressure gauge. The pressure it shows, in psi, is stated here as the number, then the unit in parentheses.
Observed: 35 (psi)
